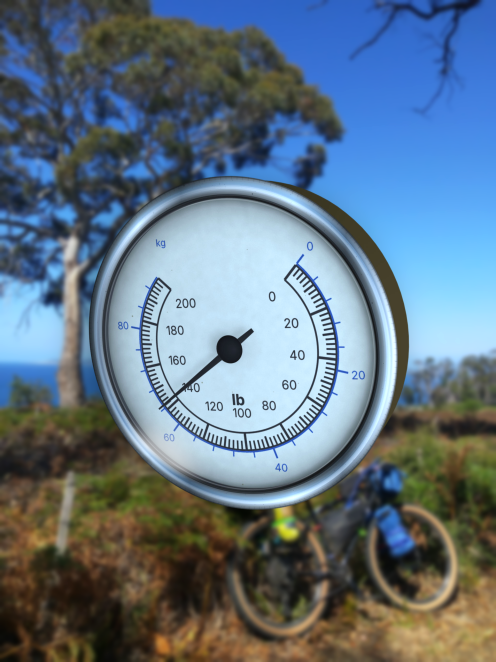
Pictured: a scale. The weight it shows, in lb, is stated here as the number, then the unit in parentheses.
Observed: 142 (lb)
